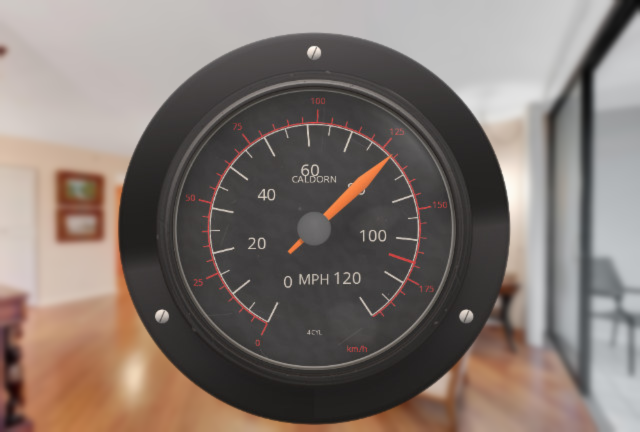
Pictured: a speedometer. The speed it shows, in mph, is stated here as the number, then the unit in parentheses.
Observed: 80 (mph)
